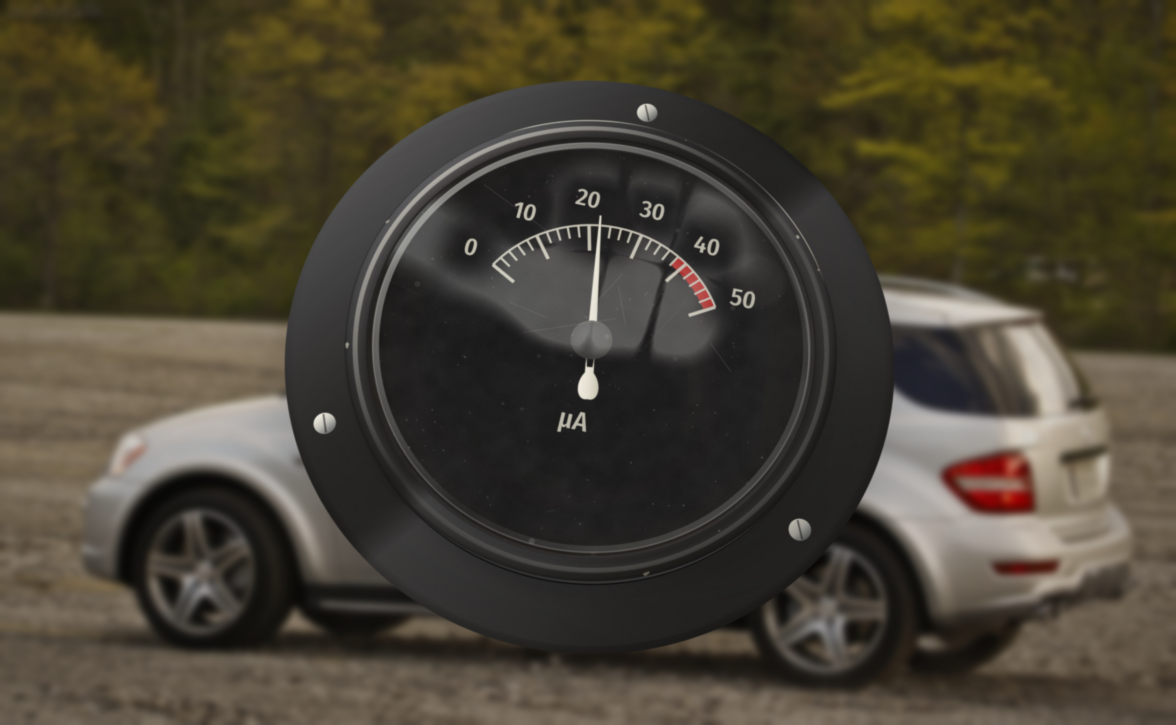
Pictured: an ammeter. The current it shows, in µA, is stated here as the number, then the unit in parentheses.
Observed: 22 (µA)
